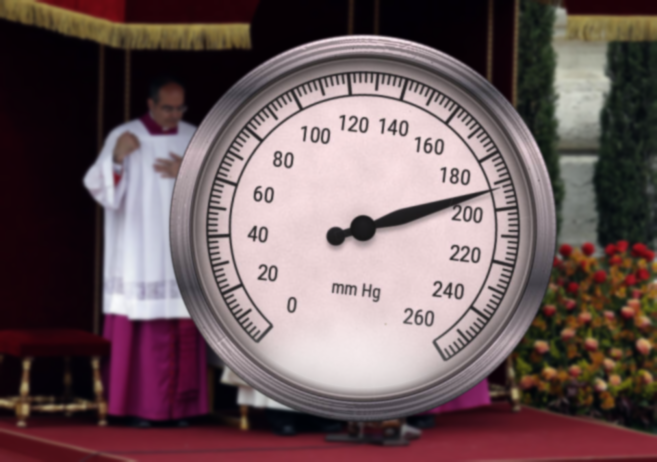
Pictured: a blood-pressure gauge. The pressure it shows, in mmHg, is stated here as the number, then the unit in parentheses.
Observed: 192 (mmHg)
